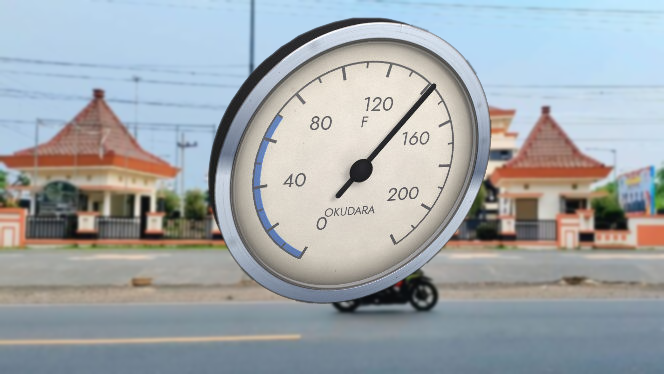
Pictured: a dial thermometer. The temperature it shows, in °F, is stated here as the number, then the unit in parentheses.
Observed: 140 (°F)
